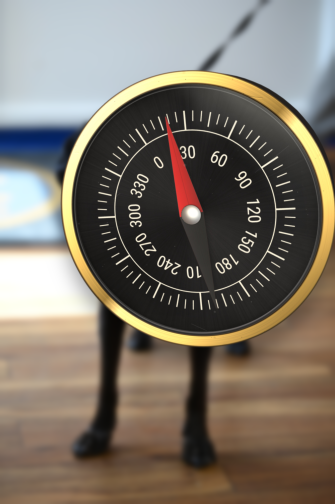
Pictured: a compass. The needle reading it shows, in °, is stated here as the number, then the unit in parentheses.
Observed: 20 (°)
